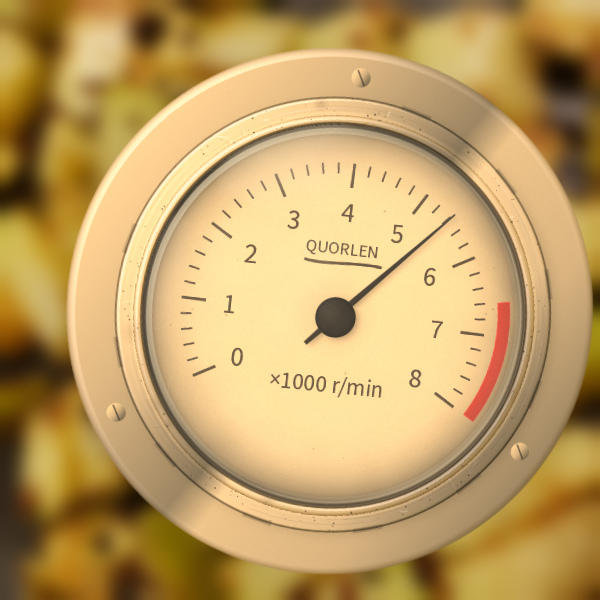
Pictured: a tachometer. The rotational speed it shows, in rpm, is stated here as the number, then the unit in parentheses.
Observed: 5400 (rpm)
